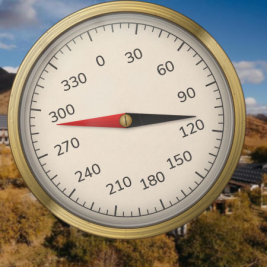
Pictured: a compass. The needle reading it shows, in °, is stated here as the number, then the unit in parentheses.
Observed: 290 (°)
